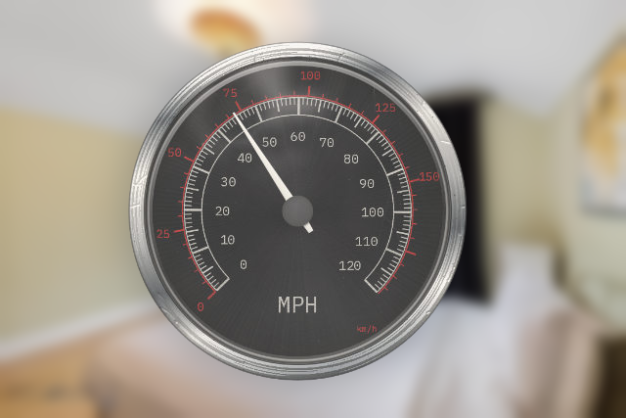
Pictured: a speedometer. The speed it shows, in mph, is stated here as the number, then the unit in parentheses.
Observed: 45 (mph)
